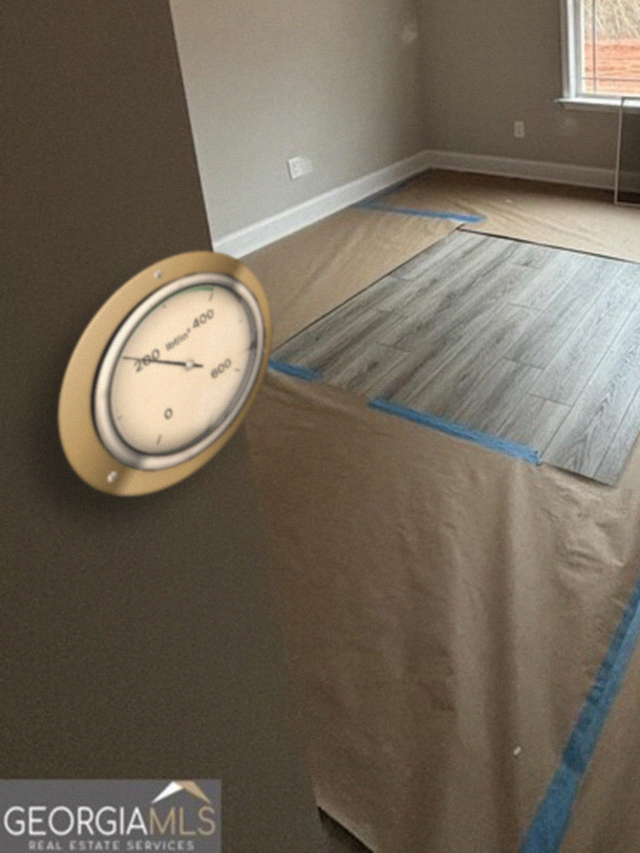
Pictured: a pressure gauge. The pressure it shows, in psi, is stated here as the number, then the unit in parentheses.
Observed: 200 (psi)
